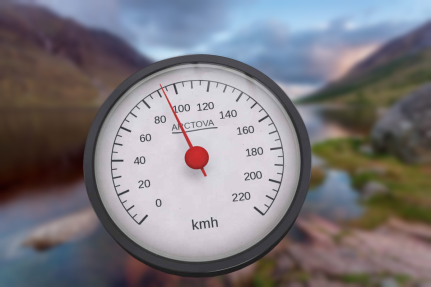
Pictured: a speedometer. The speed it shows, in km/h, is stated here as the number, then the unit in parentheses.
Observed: 92.5 (km/h)
